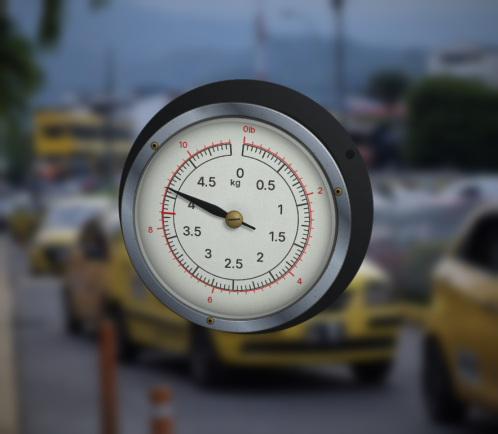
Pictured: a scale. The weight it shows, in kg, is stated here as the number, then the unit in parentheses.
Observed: 4.1 (kg)
